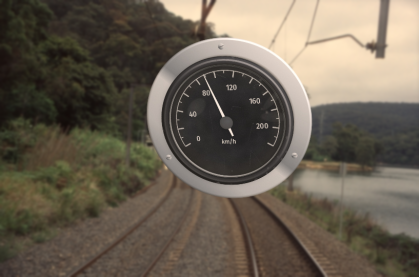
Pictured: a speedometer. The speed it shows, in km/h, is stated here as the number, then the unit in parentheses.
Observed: 90 (km/h)
